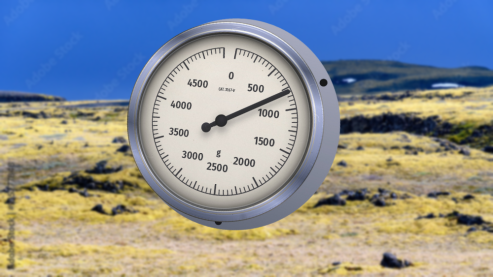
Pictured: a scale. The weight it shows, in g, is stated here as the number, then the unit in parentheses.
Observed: 800 (g)
